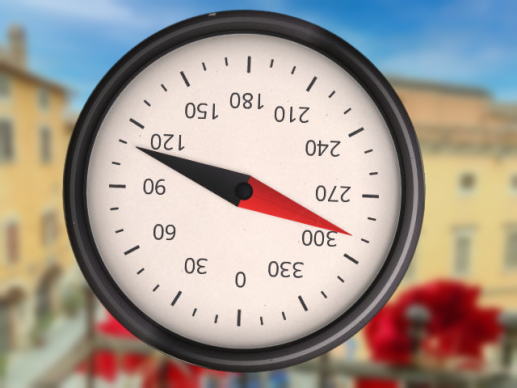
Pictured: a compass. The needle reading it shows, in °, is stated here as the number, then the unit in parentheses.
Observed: 290 (°)
